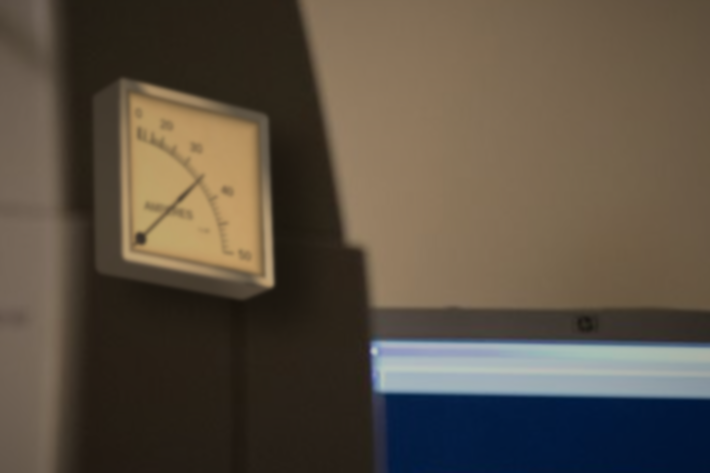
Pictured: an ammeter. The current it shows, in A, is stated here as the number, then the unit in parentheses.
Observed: 35 (A)
